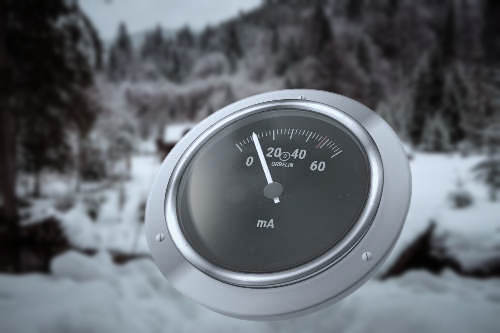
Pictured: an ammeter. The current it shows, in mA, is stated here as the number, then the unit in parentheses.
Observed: 10 (mA)
